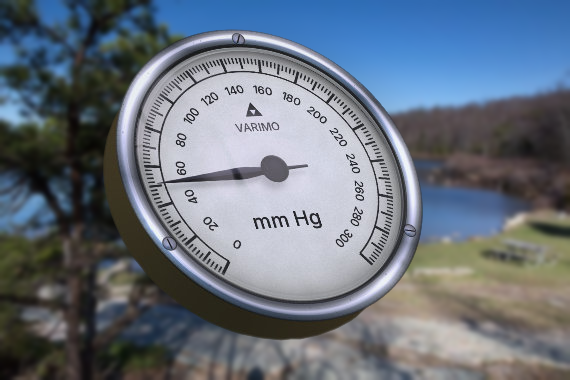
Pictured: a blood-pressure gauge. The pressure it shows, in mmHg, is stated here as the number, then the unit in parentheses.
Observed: 50 (mmHg)
